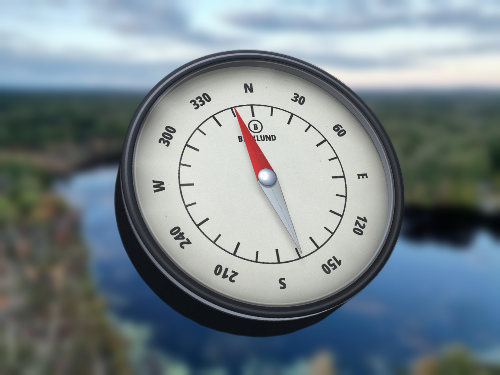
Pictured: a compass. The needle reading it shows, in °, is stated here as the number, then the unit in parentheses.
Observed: 345 (°)
